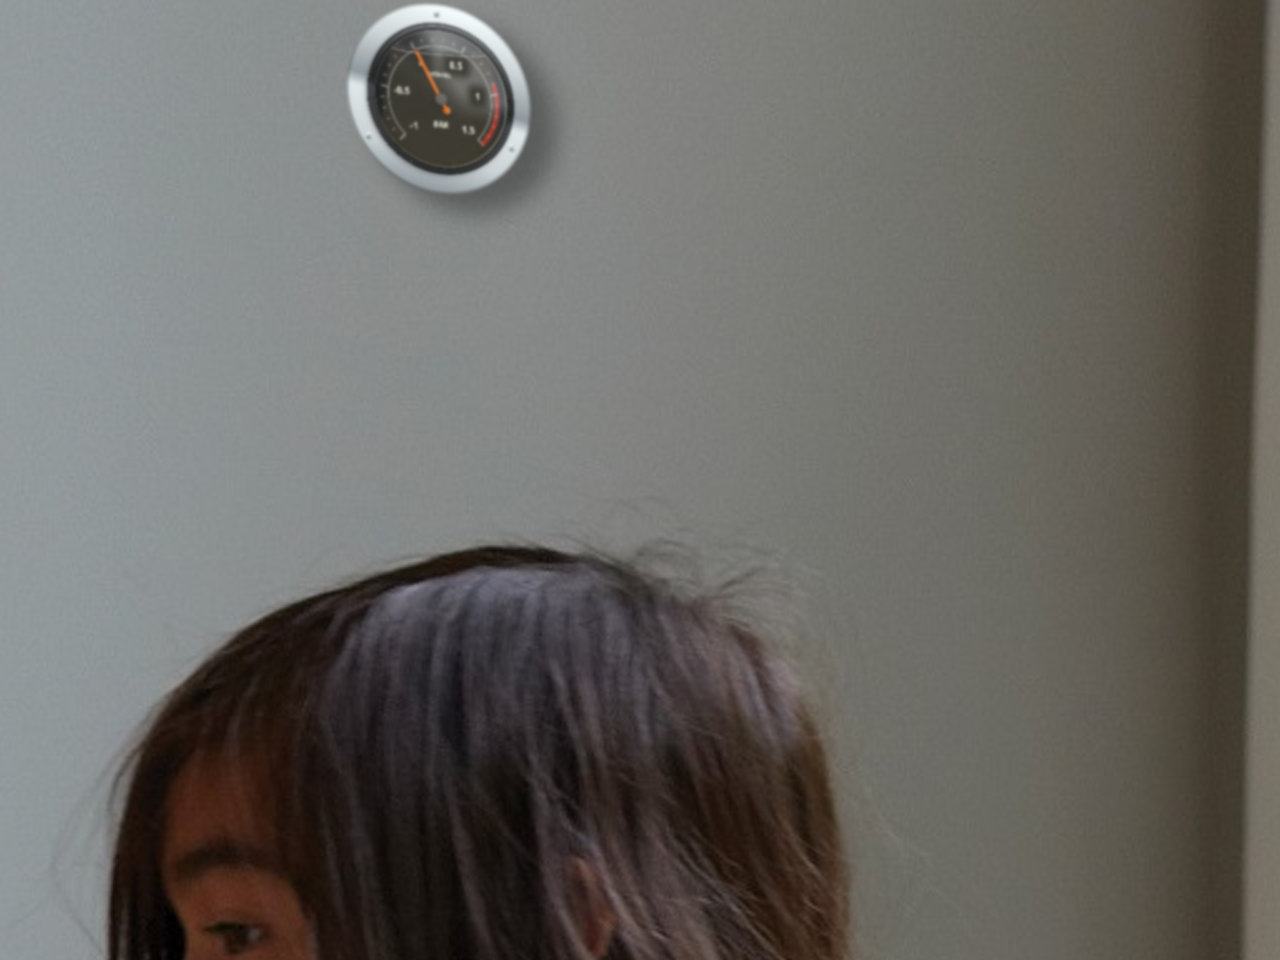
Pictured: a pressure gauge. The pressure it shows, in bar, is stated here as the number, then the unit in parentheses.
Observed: 0 (bar)
